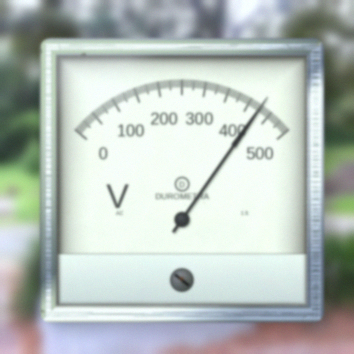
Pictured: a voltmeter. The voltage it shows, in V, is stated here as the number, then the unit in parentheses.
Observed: 425 (V)
